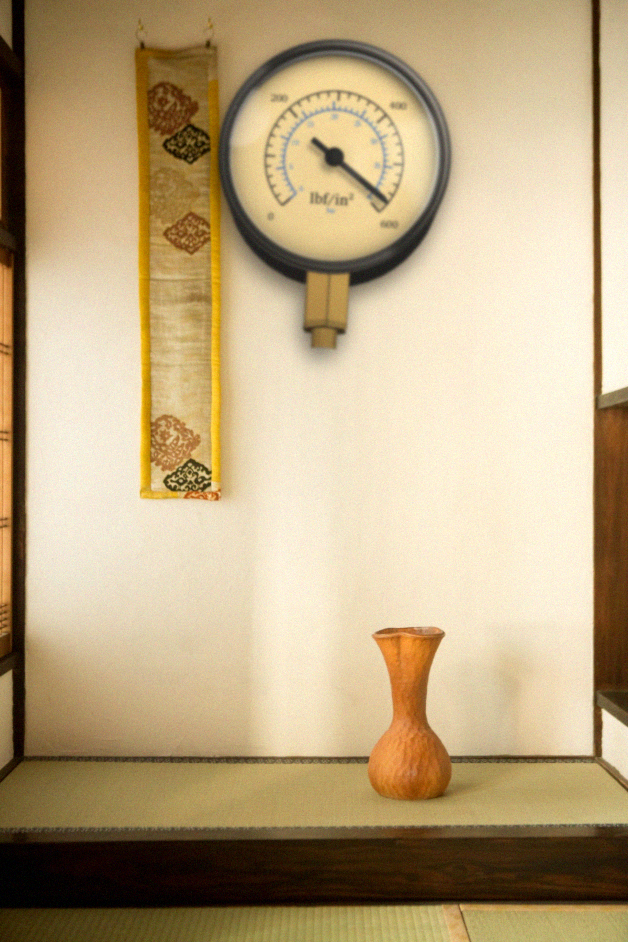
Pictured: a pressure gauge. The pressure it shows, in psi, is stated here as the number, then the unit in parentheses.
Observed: 580 (psi)
